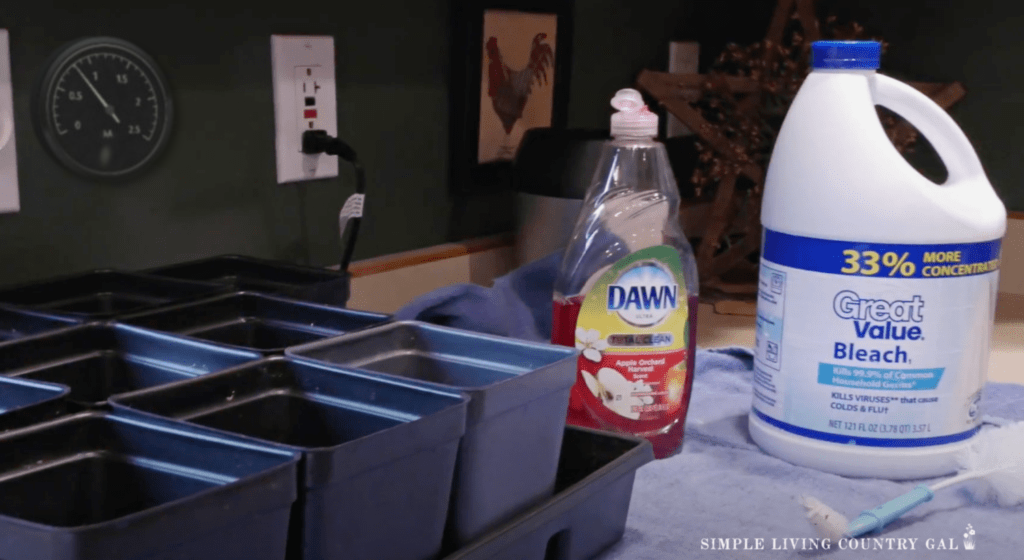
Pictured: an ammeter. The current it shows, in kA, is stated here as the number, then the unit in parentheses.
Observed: 0.8 (kA)
